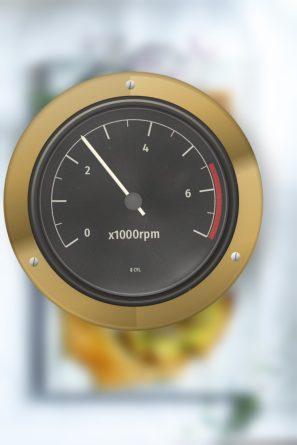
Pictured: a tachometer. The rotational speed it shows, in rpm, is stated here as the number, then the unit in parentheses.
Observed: 2500 (rpm)
